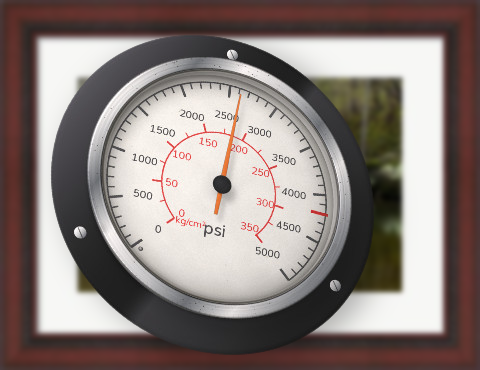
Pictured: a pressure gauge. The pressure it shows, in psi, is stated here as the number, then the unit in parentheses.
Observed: 2600 (psi)
